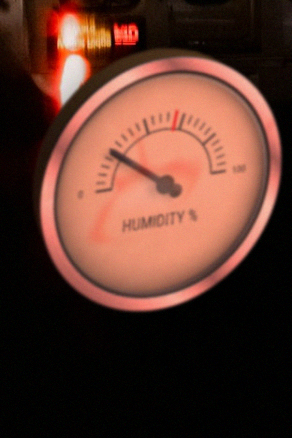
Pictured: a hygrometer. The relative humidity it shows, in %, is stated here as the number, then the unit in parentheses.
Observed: 20 (%)
